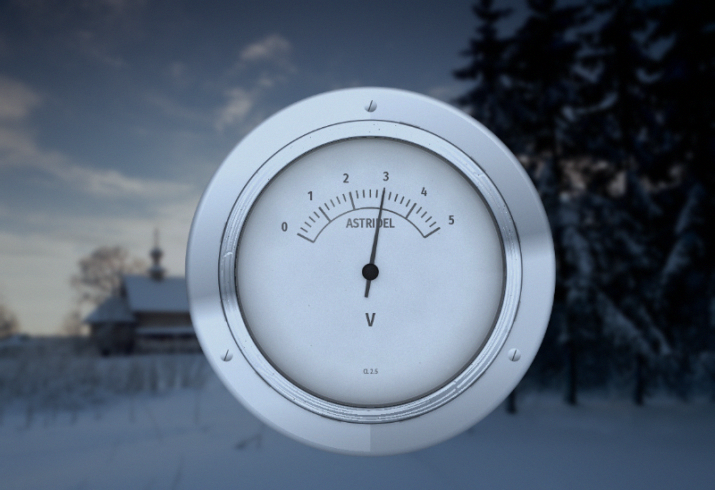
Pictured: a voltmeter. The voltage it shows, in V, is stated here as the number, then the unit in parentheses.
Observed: 3 (V)
